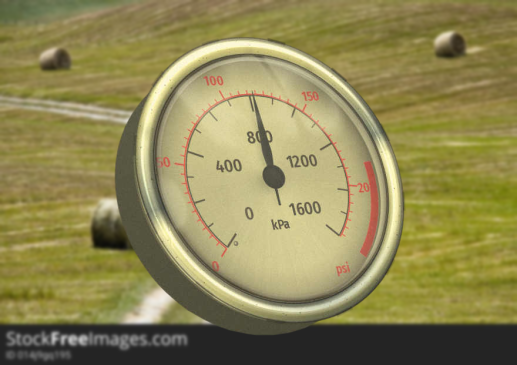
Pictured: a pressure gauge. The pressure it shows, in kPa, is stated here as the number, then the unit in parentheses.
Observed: 800 (kPa)
